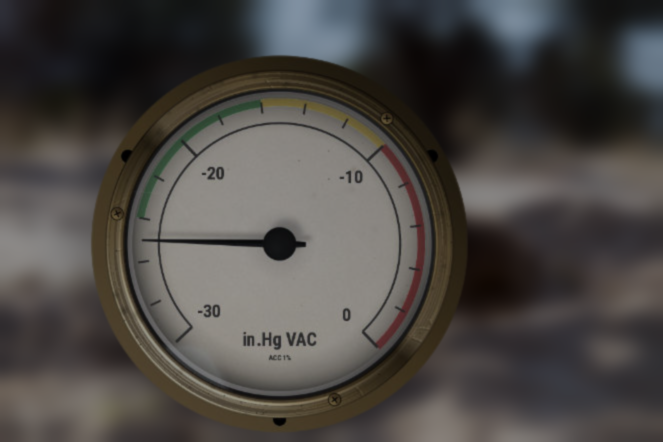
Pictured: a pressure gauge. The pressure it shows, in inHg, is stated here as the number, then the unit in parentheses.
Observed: -25 (inHg)
